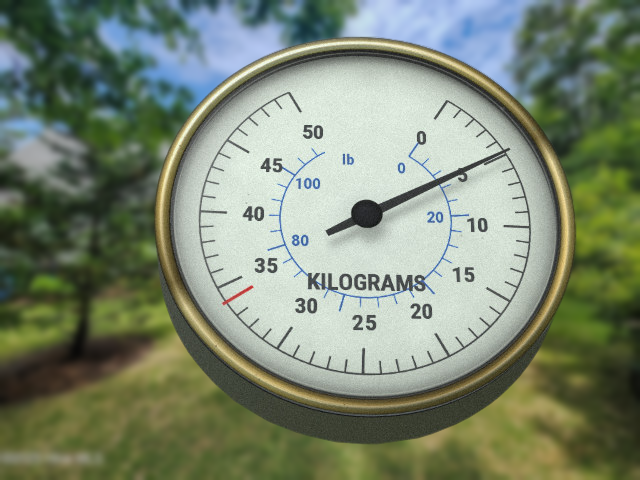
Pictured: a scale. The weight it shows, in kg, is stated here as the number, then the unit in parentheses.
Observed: 5 (kg)
